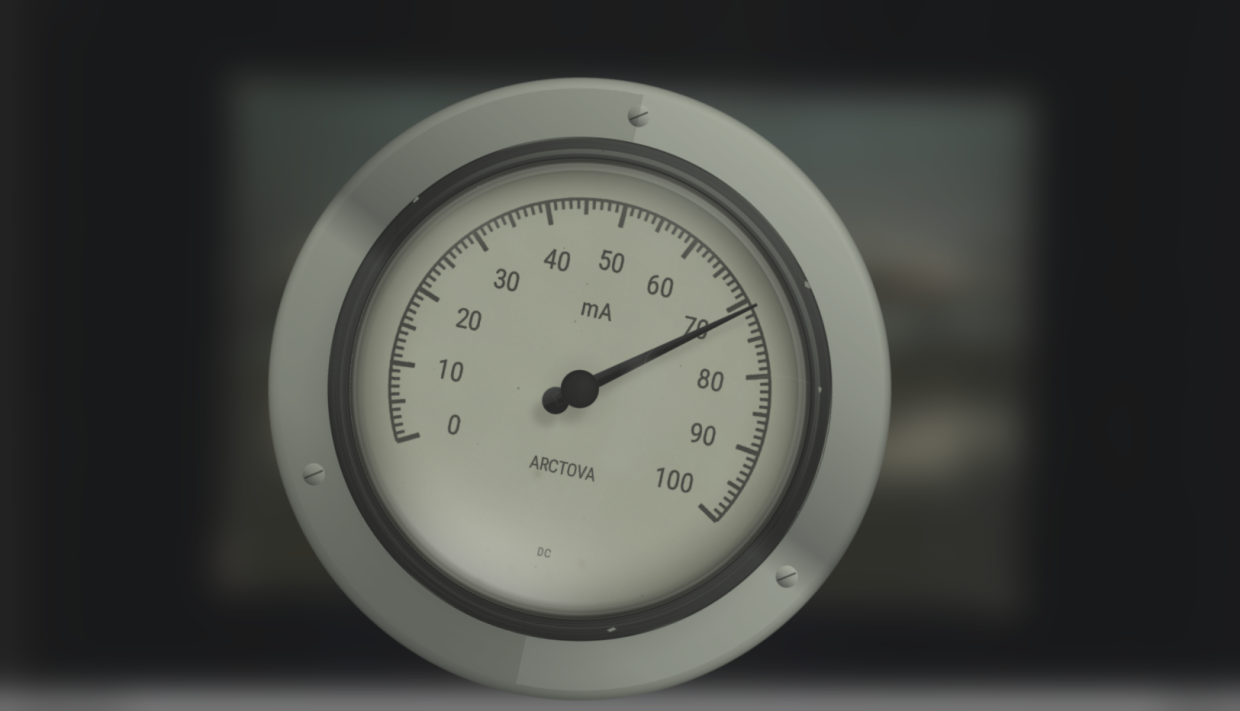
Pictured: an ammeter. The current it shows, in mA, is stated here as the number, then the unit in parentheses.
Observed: 71 (mA)
